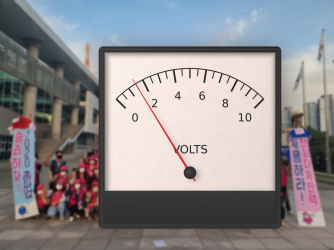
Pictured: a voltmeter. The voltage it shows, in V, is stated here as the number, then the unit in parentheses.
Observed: 1.5 (V)
